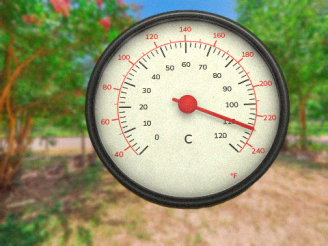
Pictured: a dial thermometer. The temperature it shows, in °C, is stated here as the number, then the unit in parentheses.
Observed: 110 (°C)
